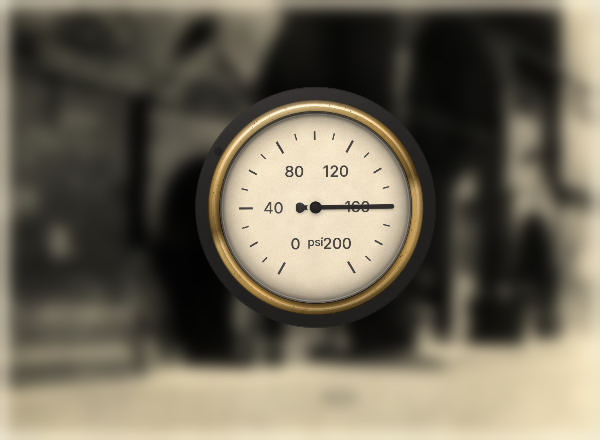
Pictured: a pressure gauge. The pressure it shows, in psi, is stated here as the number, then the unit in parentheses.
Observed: 160 (psi)
